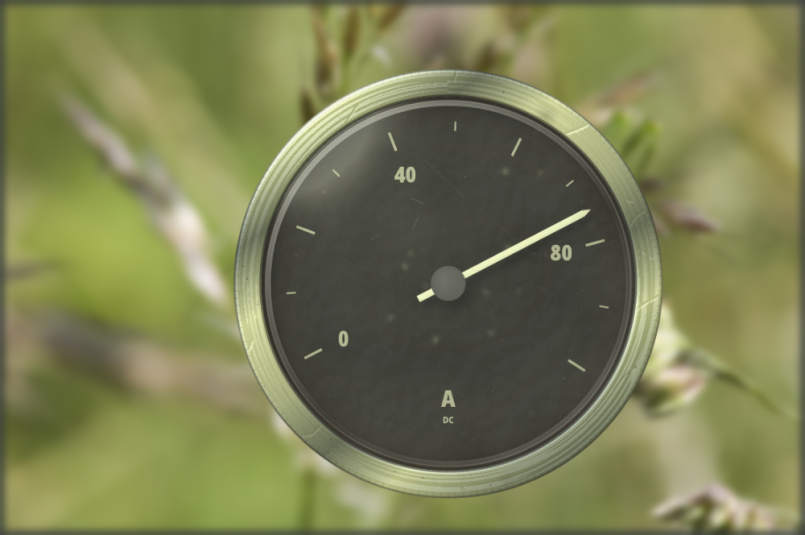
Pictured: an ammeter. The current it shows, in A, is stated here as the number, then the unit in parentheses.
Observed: 75 (A)
